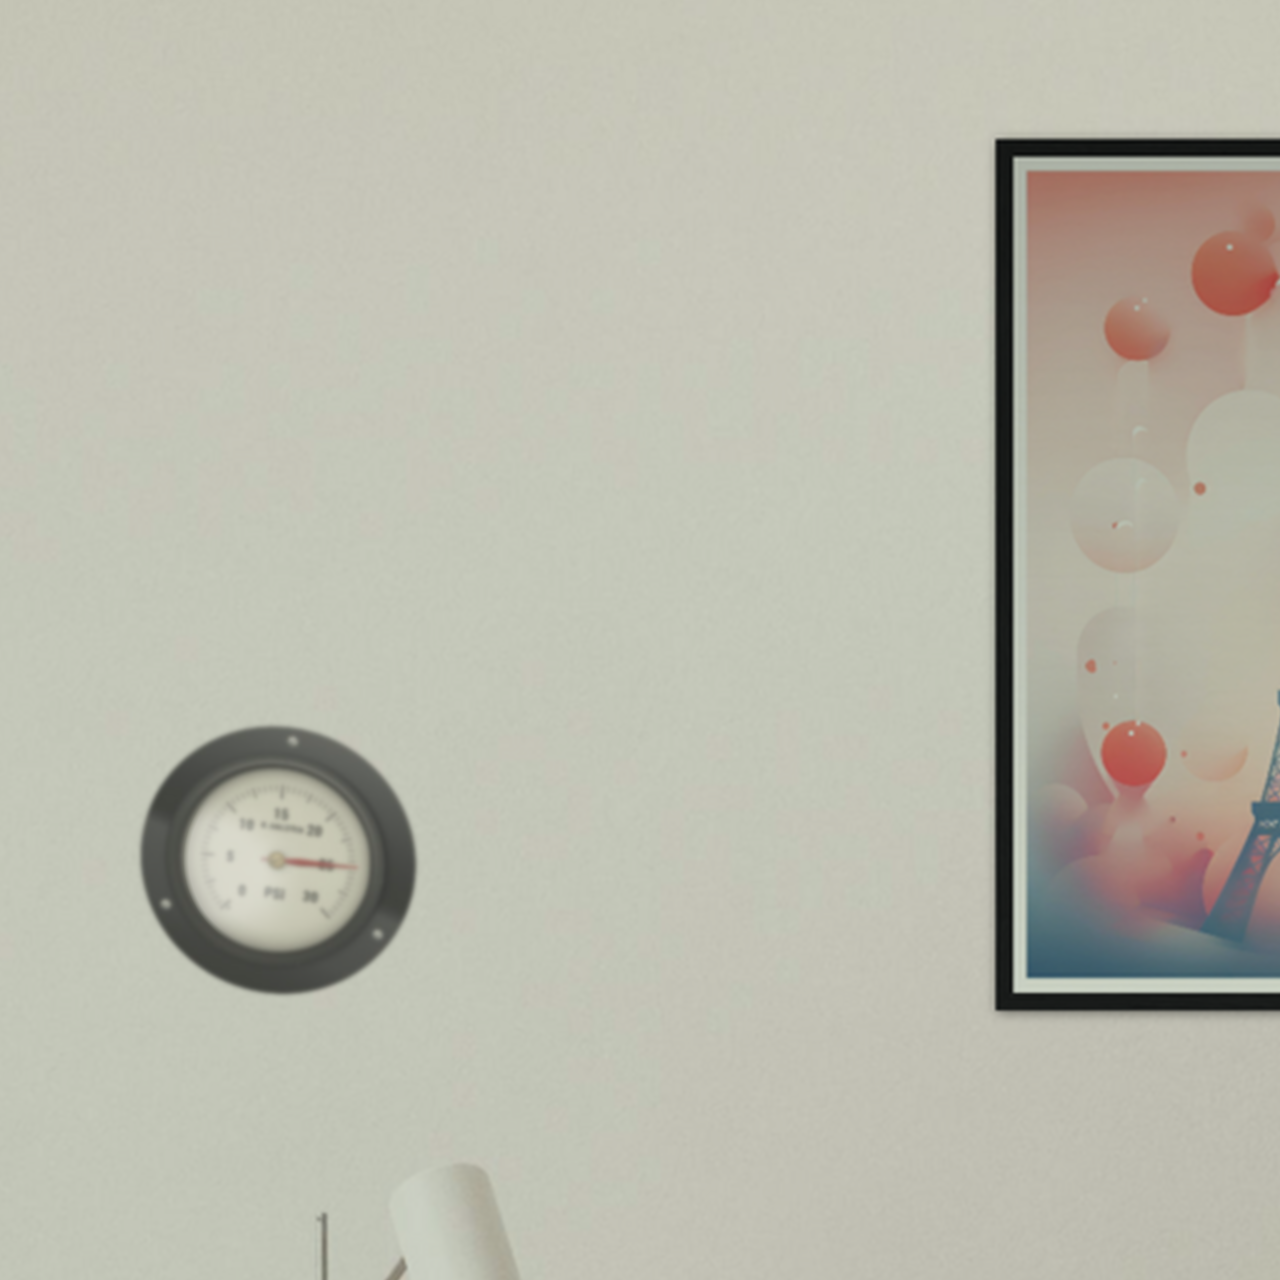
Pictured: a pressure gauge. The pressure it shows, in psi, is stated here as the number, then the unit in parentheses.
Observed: 25 (psi)
